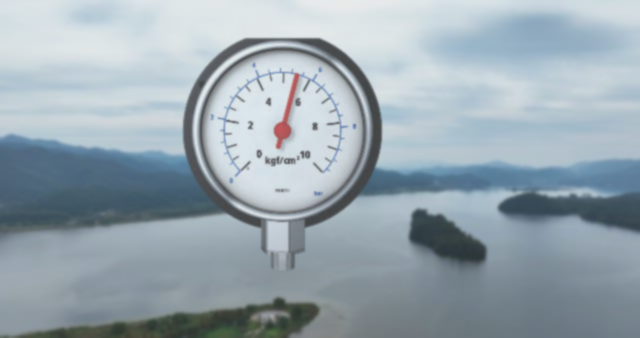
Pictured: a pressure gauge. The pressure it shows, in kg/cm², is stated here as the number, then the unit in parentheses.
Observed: 5.5 (kg/cm²)
